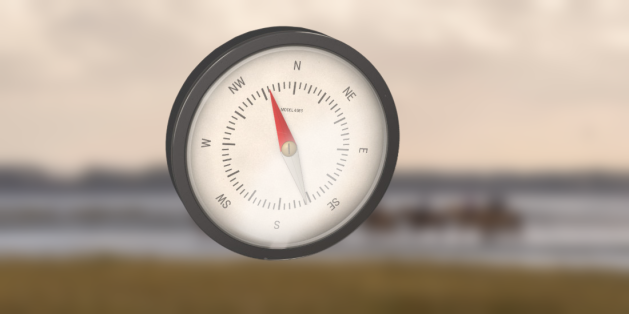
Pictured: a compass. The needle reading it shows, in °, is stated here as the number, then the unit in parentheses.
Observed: 335 (°)
